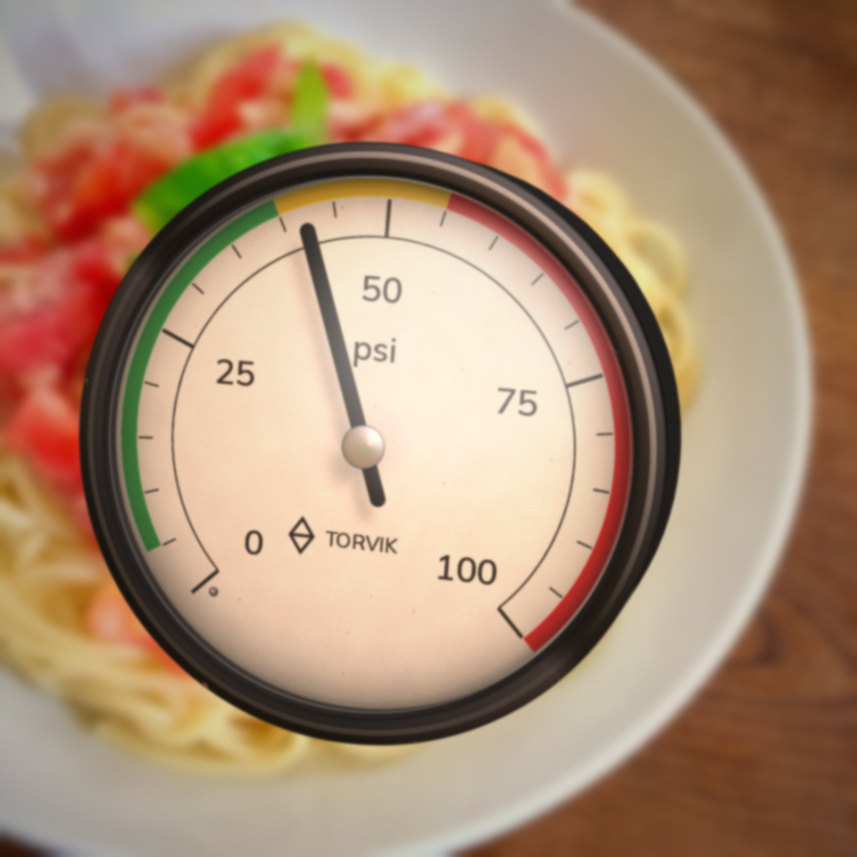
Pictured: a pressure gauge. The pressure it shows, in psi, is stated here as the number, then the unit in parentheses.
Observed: 42.5 (psi)
